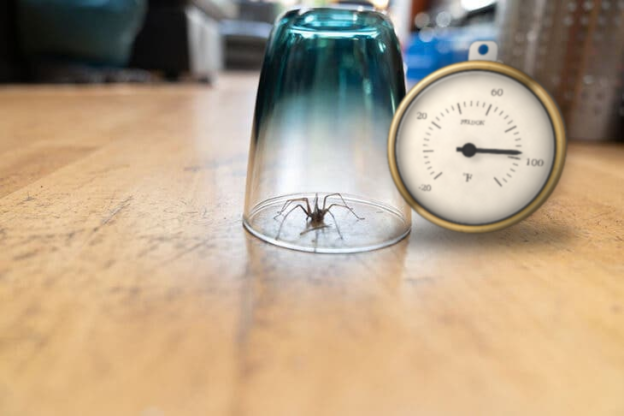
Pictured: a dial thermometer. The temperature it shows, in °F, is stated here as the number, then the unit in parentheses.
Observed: 96 (°F)
